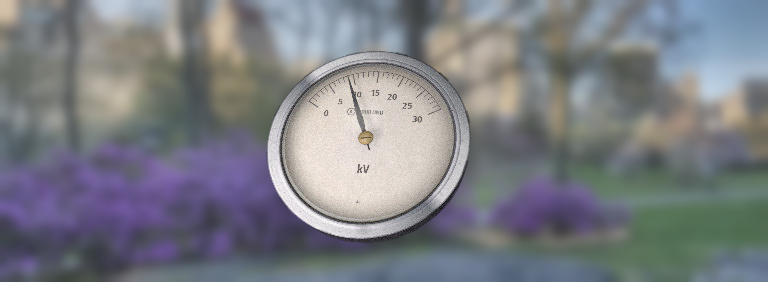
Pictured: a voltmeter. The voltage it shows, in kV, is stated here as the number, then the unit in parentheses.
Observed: 9 (kV)
